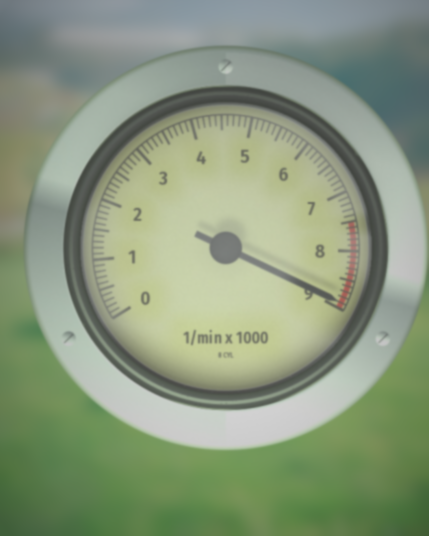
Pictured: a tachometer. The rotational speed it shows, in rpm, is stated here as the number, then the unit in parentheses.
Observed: 8900 (rpm)
